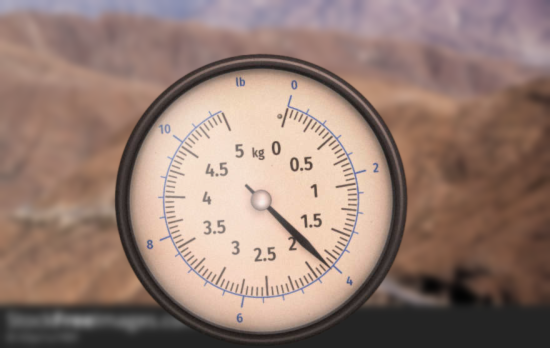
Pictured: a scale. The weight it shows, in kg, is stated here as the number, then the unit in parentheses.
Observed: 1.85 (kg)
